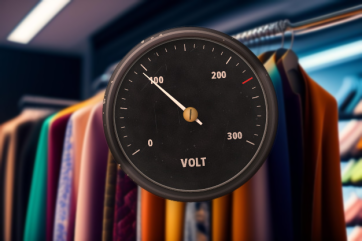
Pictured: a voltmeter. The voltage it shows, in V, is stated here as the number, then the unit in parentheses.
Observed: 95 (V)
